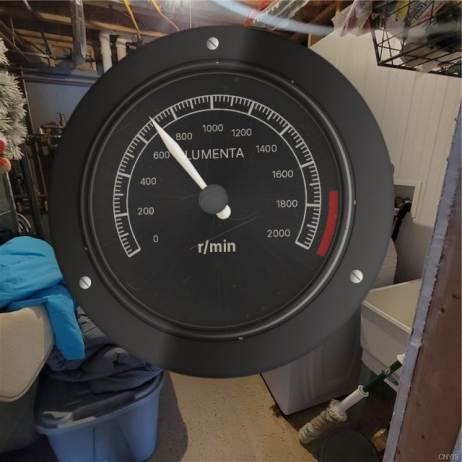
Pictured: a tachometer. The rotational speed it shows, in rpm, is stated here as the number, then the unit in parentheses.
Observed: 700 (rpm)
